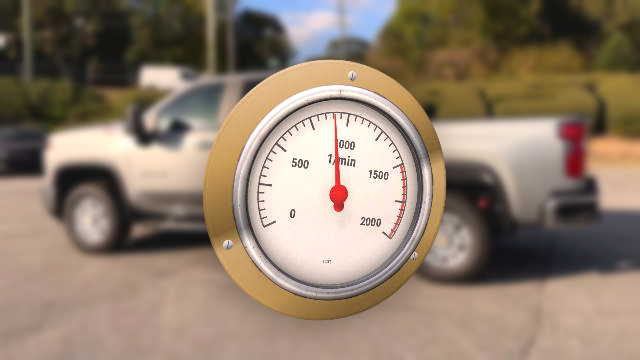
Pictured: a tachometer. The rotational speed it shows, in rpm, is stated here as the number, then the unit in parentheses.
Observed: 900 (rpm)
